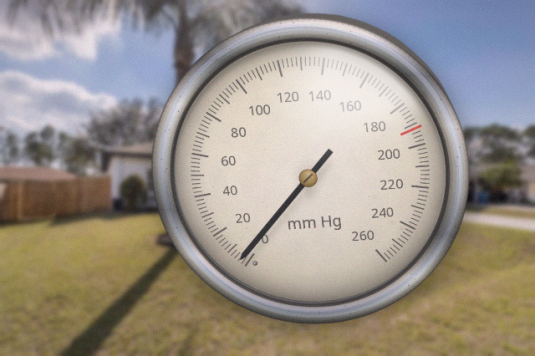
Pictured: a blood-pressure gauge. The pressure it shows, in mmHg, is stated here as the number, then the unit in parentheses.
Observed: 4 (mmHg)
